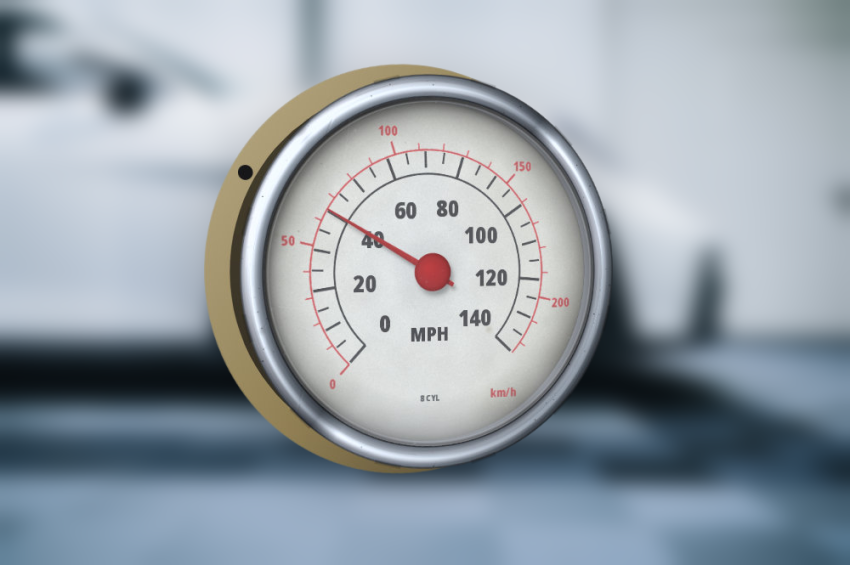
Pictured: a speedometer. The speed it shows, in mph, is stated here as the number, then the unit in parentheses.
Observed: 40 (mph)
